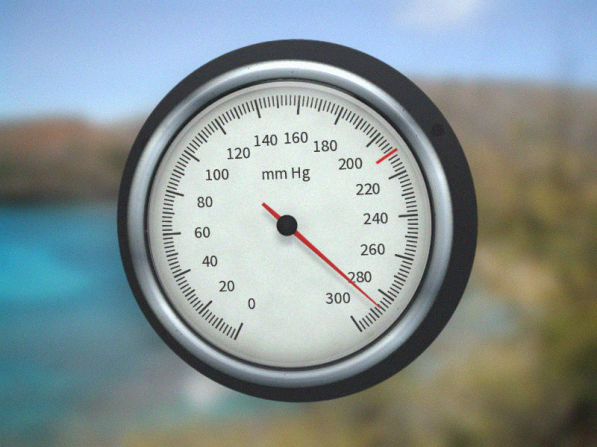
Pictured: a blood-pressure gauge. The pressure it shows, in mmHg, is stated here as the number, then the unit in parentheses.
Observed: 286 (mmHg)
